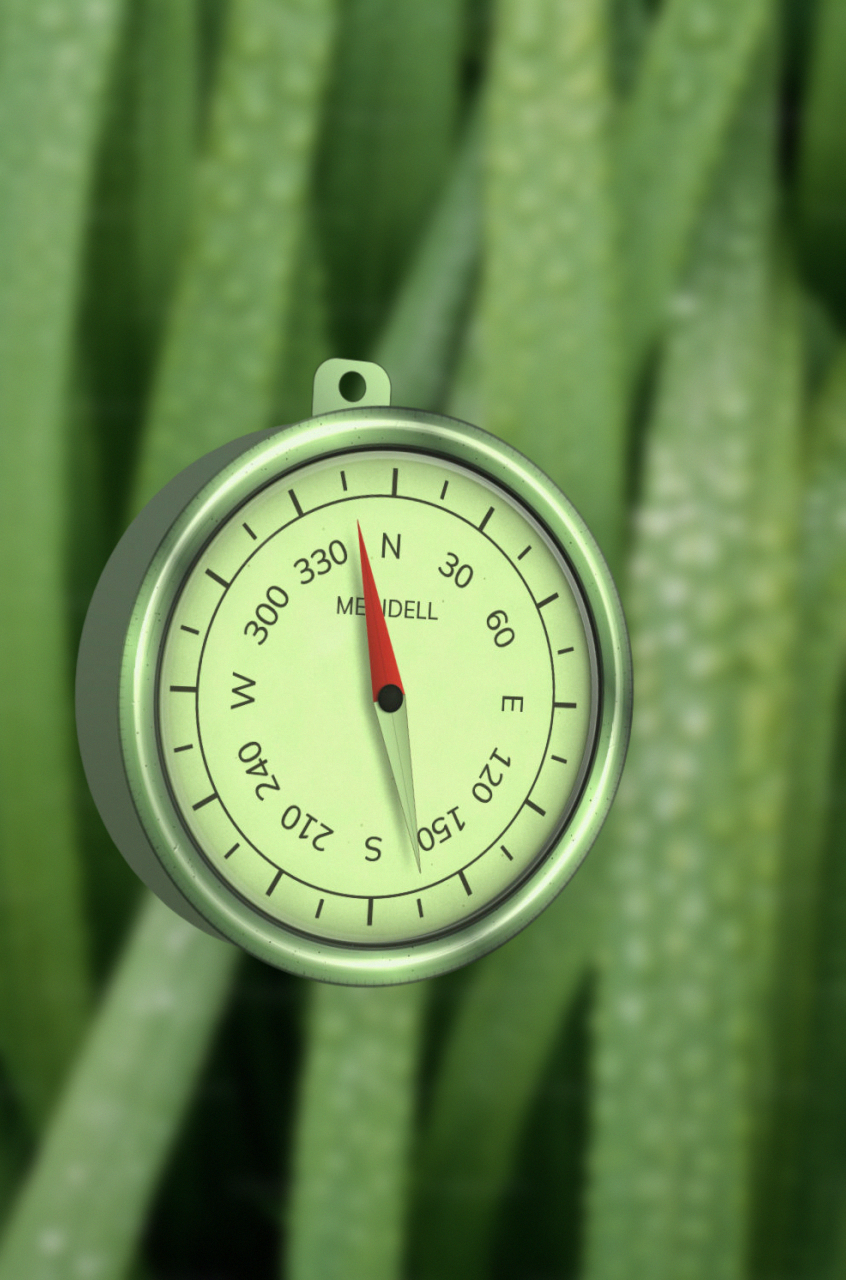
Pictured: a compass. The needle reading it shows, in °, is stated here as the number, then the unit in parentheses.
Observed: 345 (°)
